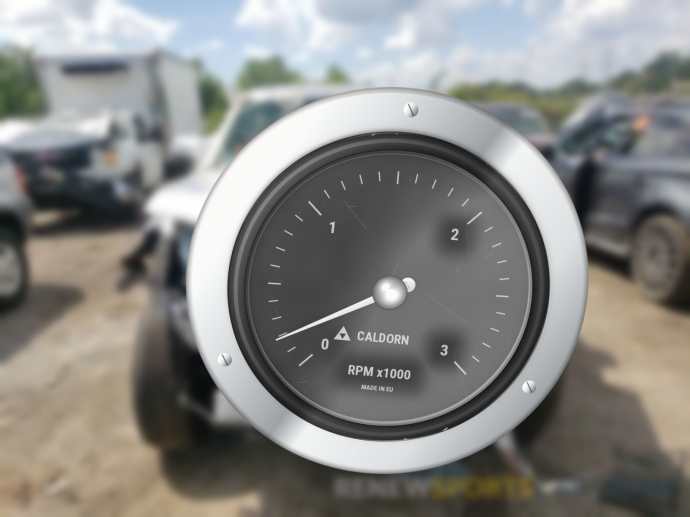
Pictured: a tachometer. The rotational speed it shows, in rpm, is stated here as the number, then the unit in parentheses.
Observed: 200 (rpm)
